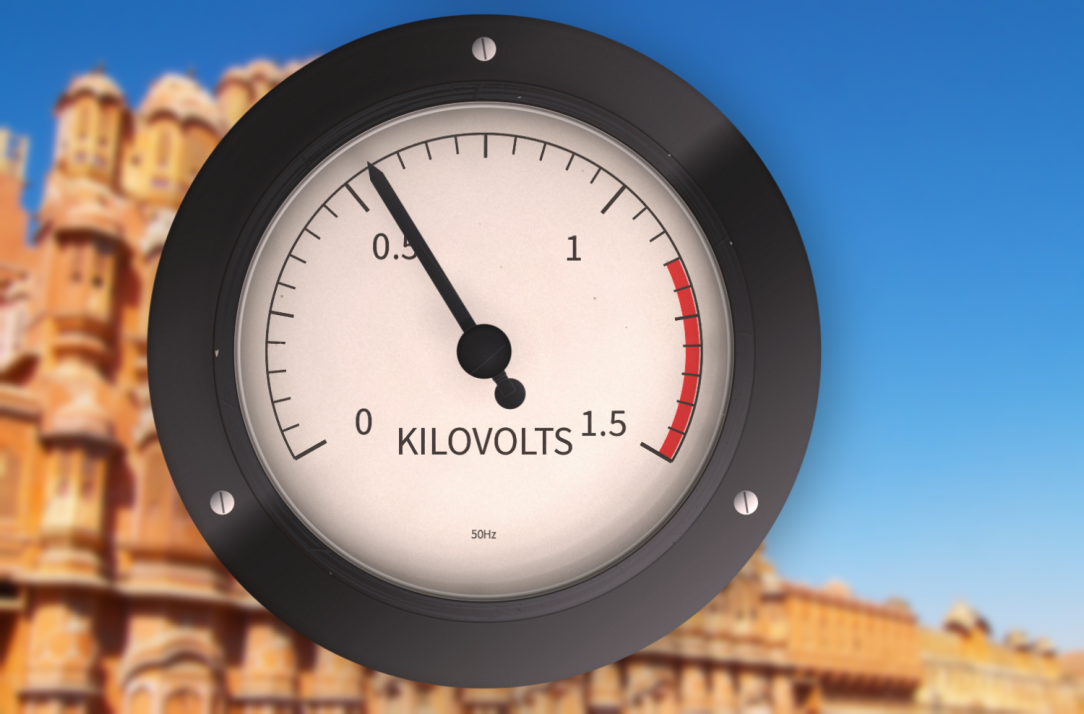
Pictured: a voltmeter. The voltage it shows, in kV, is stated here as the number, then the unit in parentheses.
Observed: 0.55 (kV)
